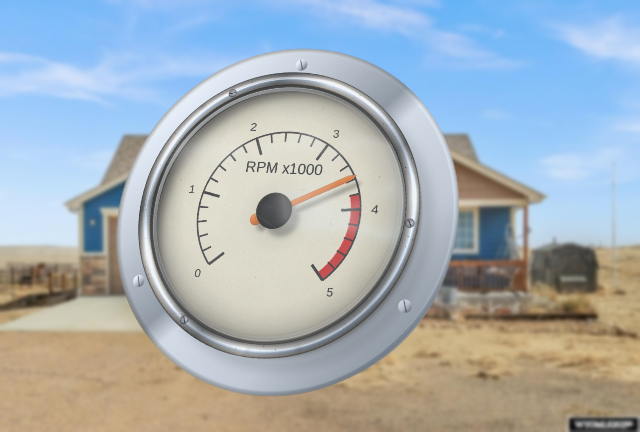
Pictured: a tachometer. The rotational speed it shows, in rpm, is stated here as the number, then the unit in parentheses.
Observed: 3600 (rpm)
